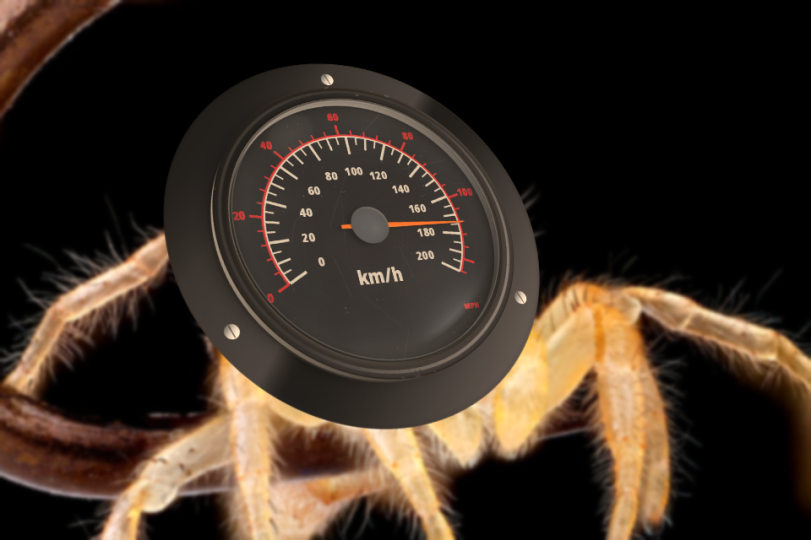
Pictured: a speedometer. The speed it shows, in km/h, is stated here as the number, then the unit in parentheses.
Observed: 175 (km/h)
